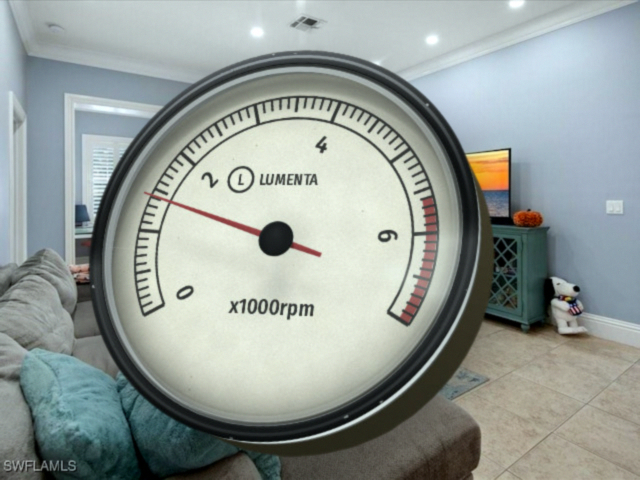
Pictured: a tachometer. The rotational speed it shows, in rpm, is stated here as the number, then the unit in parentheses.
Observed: 1400 (rpm)
